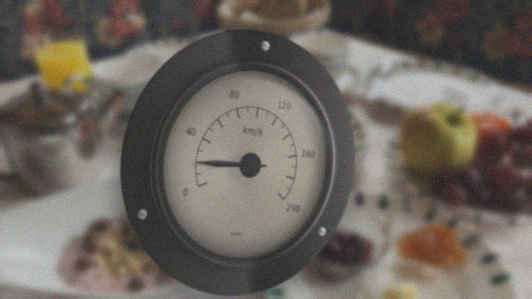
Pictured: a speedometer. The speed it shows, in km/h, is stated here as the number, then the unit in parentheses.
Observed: 20 (km/h)
